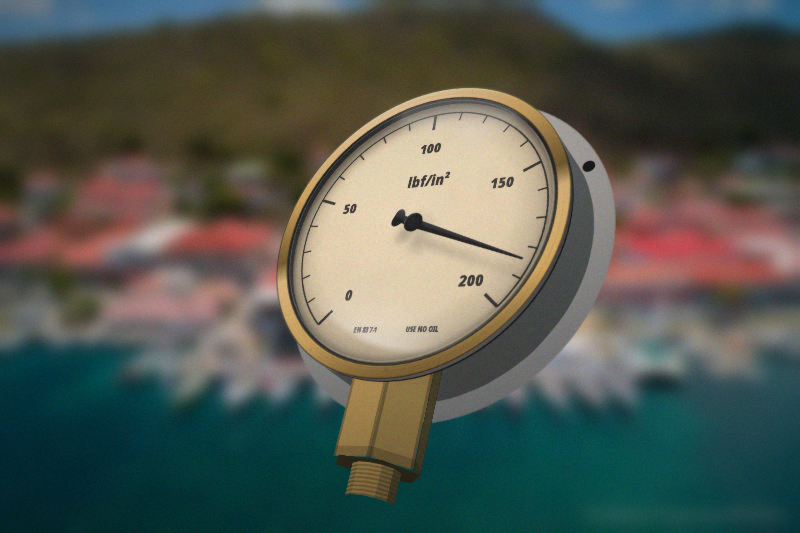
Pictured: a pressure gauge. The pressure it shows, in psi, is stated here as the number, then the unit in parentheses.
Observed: 185 (psi)
